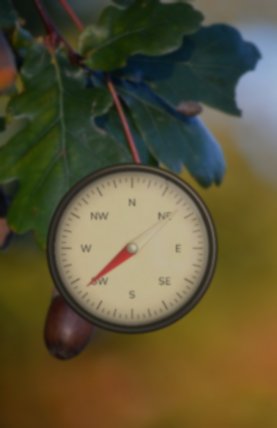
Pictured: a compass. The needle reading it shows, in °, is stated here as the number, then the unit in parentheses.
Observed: 230 (°)
